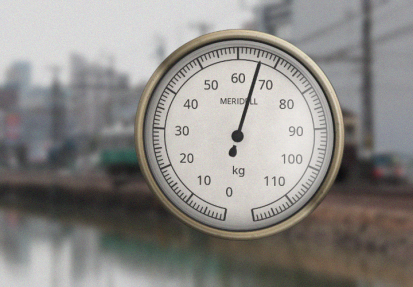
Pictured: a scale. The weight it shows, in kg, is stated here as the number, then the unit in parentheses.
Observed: 66 (kg)
